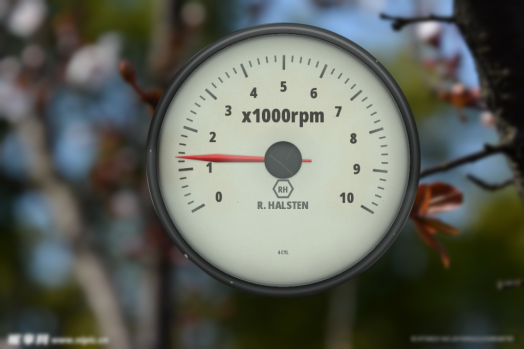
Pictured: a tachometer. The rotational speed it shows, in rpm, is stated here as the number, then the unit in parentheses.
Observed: 1300 (rpm)
